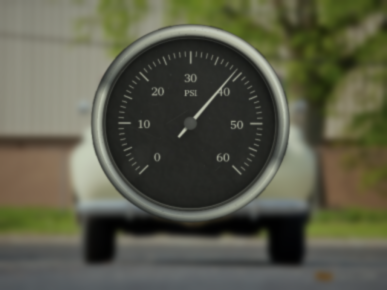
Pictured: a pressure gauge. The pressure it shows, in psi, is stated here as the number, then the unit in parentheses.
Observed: 39 (psi)
